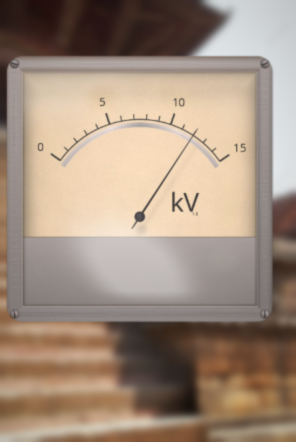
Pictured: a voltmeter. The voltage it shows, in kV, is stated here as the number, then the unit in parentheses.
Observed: 12 (kV)
